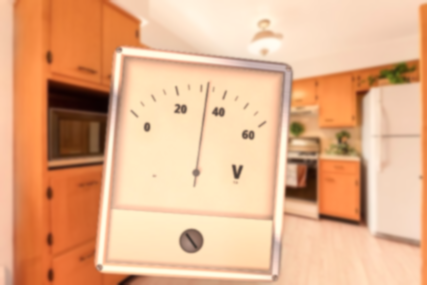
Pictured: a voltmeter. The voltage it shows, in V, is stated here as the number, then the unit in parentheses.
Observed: 32.5 (V)
